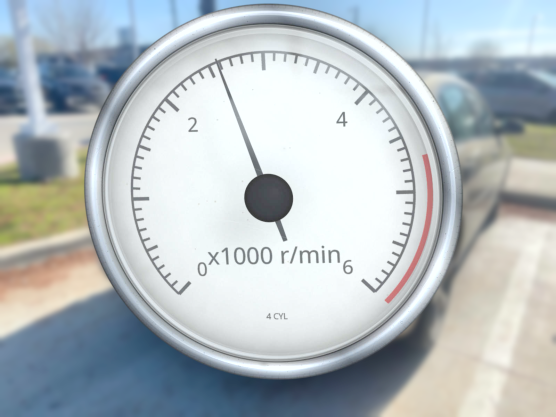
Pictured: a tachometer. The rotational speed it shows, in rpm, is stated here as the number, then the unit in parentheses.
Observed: 2600 (rpm)
